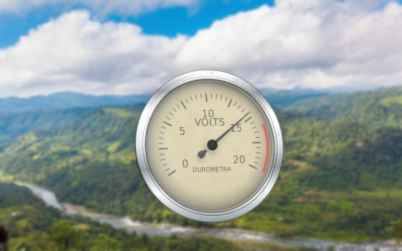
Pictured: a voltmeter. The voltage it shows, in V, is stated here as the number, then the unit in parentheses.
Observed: 14.5 (V)
